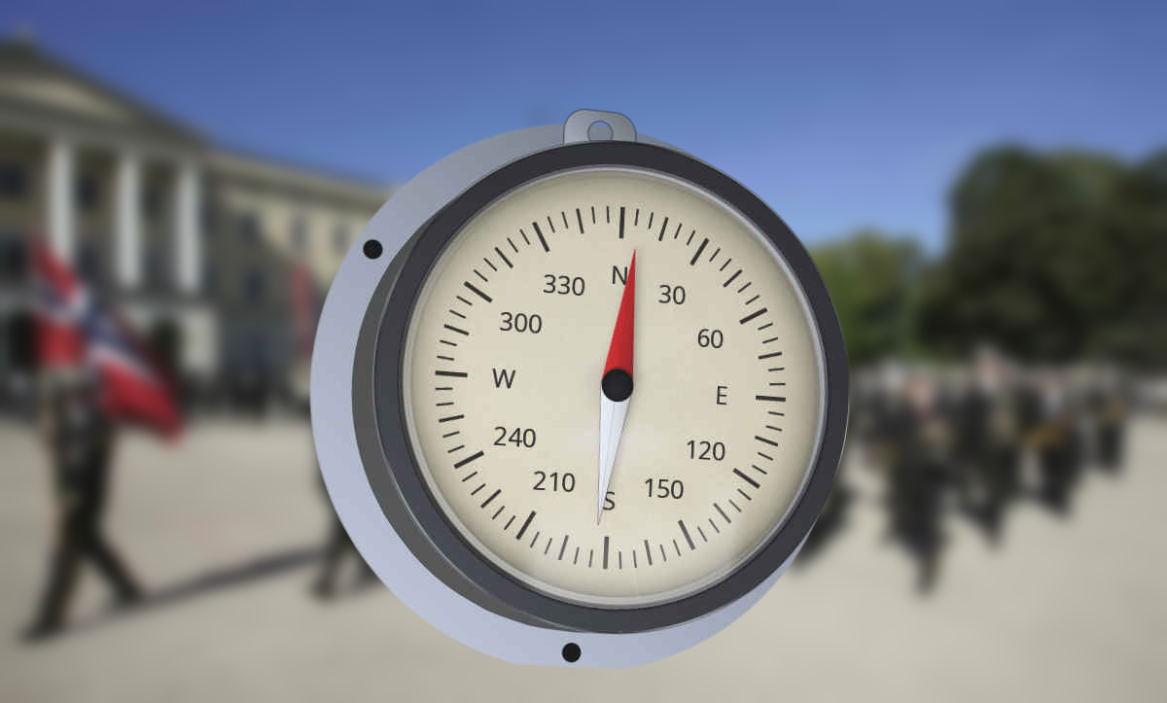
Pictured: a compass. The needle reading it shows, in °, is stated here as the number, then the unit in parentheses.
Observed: 5 (°)
